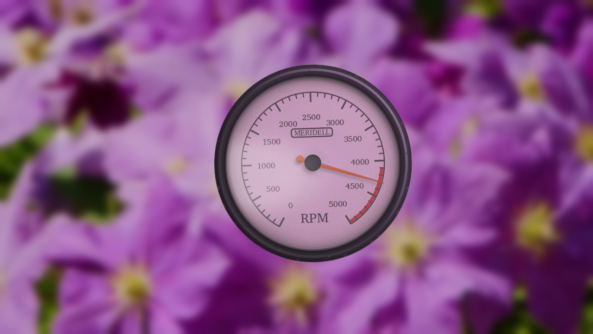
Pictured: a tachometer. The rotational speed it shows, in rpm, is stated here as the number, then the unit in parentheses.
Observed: 4300 (rpm)
